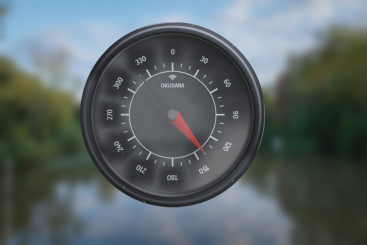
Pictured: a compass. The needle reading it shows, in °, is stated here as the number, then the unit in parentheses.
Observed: 140 (°)
